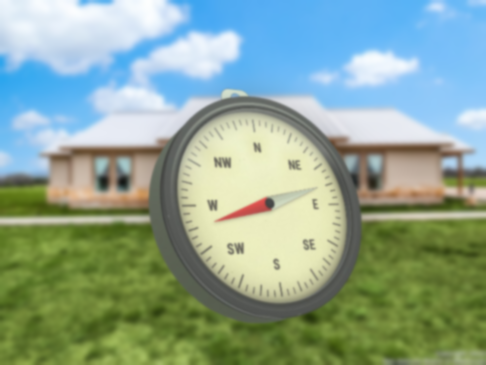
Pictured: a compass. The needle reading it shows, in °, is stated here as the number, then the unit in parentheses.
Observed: 255 (°)
